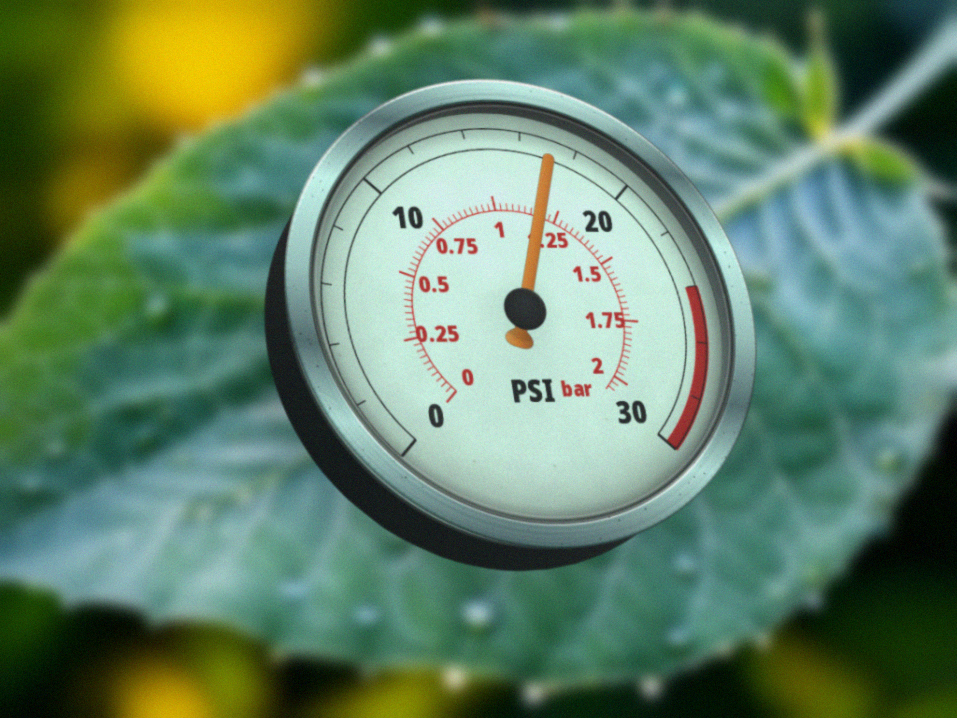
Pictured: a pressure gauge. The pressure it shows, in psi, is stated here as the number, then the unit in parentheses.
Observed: 17 (psi)
